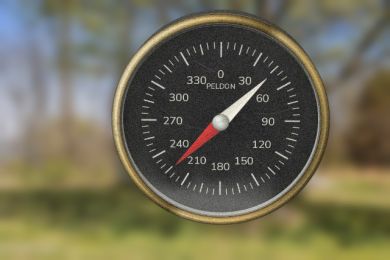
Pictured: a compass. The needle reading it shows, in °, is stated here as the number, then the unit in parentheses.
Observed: 225 (°)
